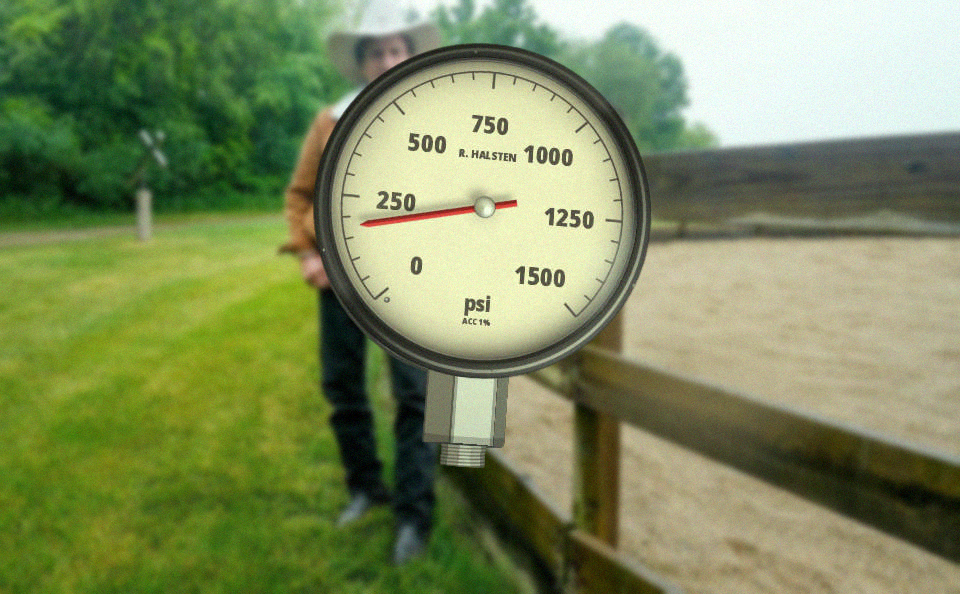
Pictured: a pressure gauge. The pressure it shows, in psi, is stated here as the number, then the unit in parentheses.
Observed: 175 (psi)
